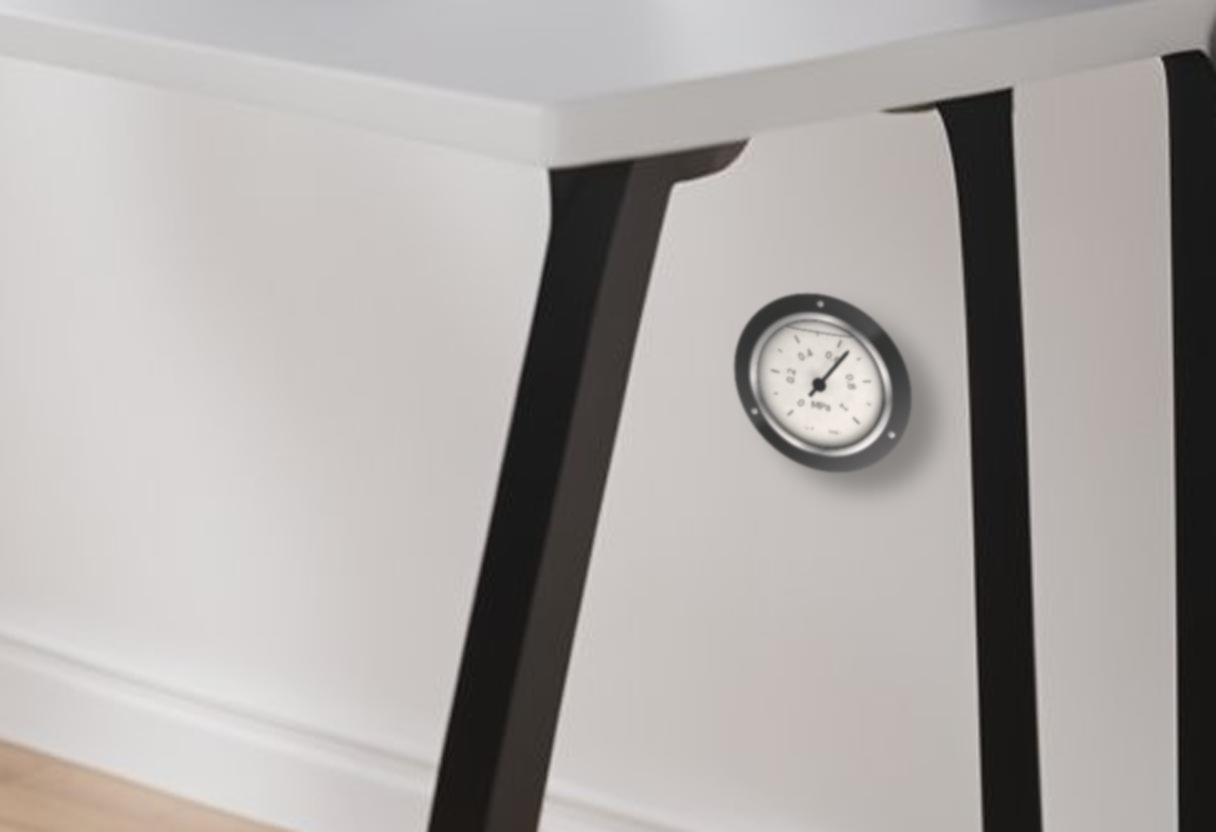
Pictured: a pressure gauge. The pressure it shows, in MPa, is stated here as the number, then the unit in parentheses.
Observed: 0.65 (MPa)
